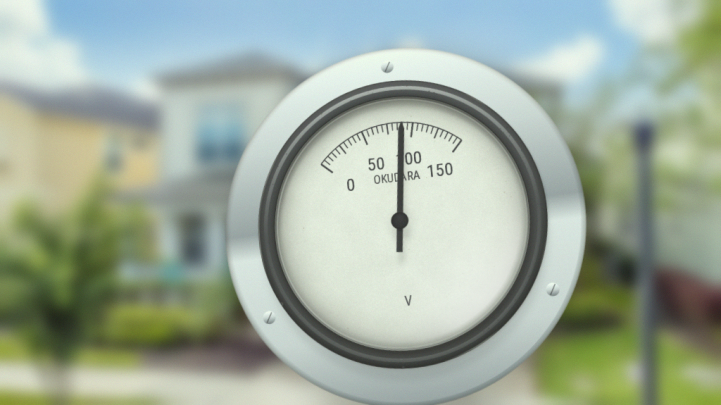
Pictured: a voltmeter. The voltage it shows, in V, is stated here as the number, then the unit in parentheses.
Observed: 90 (V)
